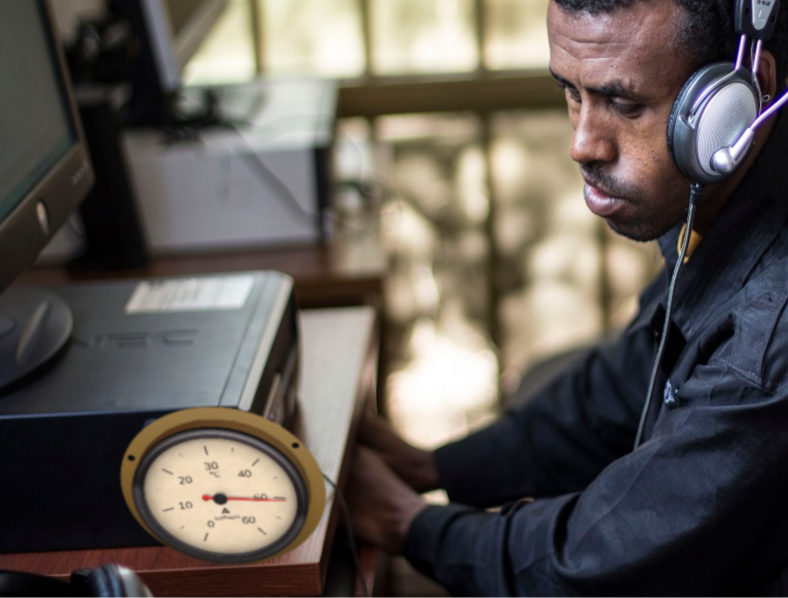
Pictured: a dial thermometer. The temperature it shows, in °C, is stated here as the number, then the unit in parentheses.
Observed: 50 (°C)
